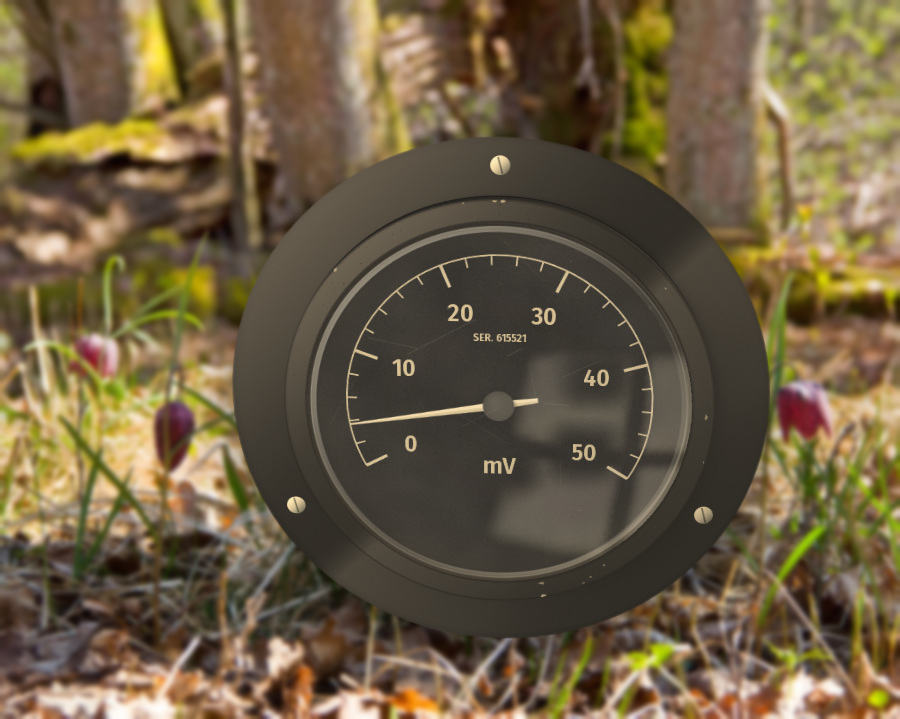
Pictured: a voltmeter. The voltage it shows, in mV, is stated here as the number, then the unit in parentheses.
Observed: 4 (mV)
